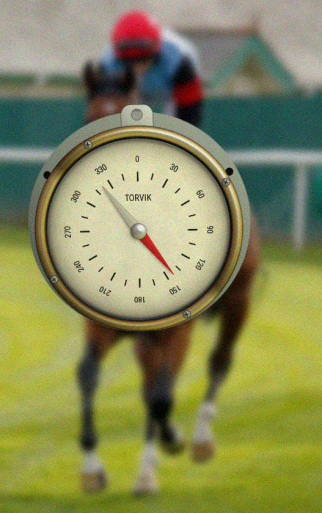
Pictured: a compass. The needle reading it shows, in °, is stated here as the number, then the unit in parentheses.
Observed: 142.5 (°)
